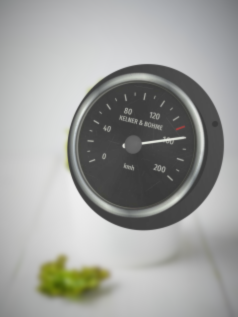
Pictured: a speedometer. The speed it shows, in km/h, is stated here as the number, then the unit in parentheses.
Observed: 160 (km/h)
